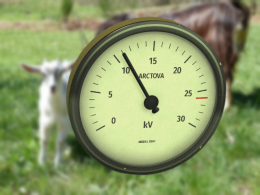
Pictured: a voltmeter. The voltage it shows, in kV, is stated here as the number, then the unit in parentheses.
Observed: 11 (kV)
